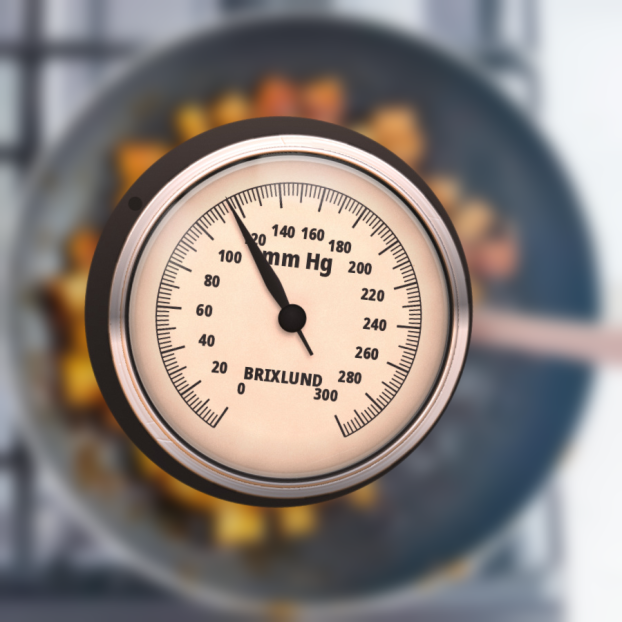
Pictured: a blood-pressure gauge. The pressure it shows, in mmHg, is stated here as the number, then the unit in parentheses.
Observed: 116 (mmHg)
